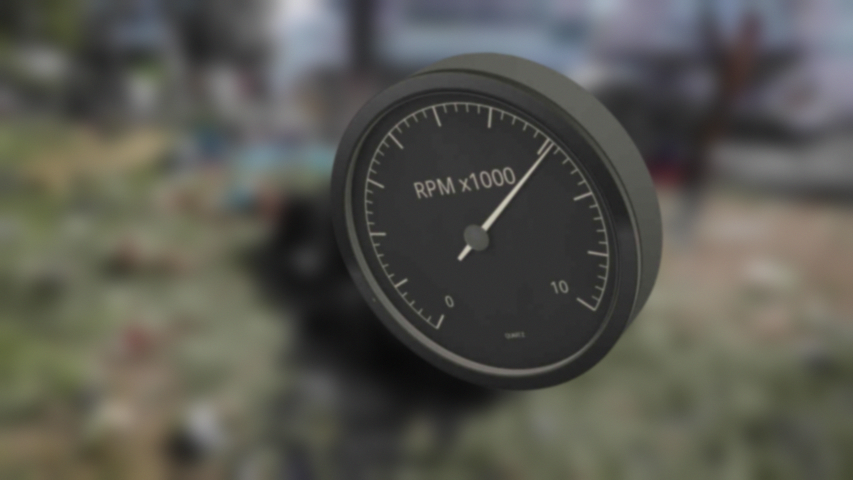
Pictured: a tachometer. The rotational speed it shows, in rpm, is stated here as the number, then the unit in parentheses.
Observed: 7100 (rpm)
